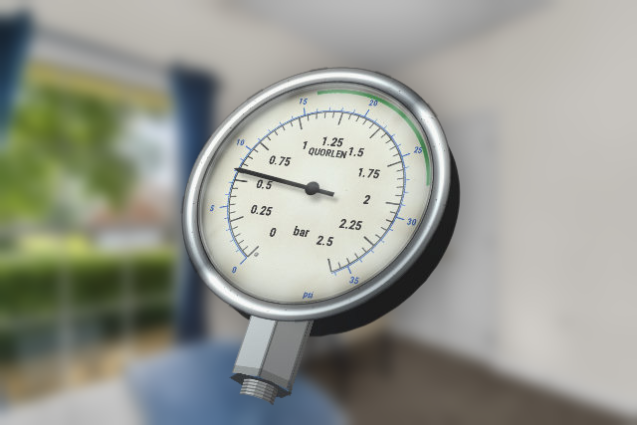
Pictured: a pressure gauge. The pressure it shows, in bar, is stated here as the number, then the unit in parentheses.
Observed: 0.55 (bar)
